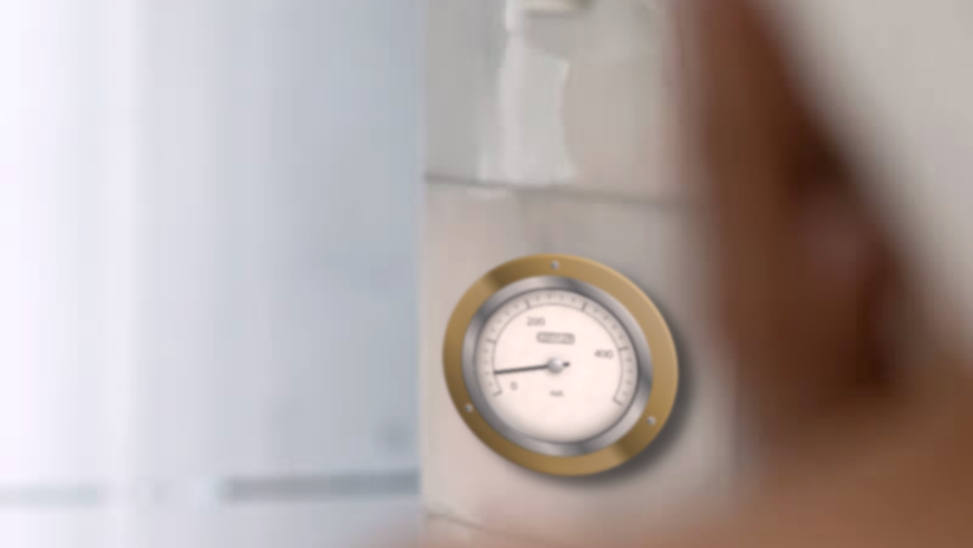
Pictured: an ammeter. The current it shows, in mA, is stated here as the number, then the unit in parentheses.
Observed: 40 (mA)
